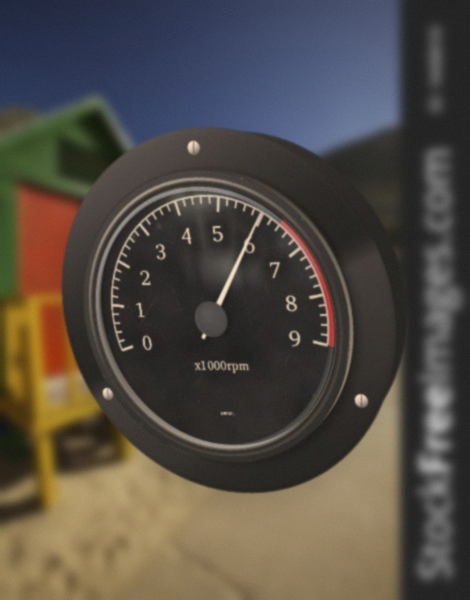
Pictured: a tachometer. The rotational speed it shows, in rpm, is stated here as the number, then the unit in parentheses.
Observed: 6000 (rpm)
